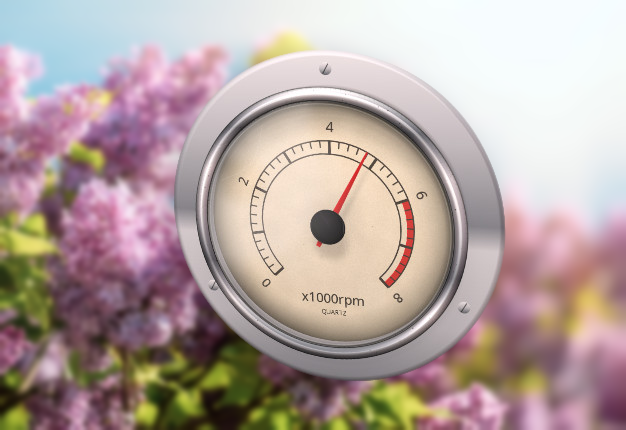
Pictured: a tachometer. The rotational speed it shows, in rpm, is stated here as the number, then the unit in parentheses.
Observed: 4800 (rpm)
